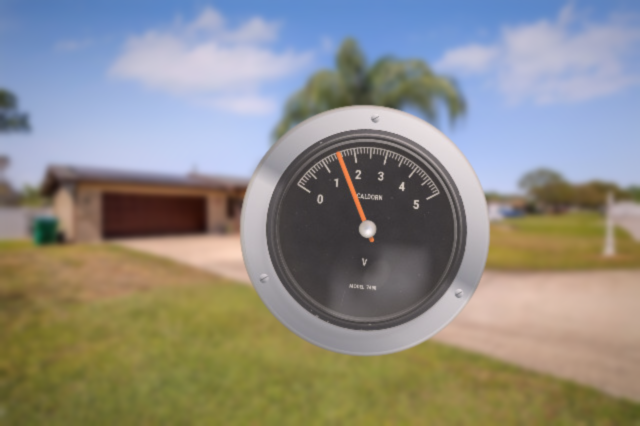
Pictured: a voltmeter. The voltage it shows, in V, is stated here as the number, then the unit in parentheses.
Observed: 1.5 (V)
